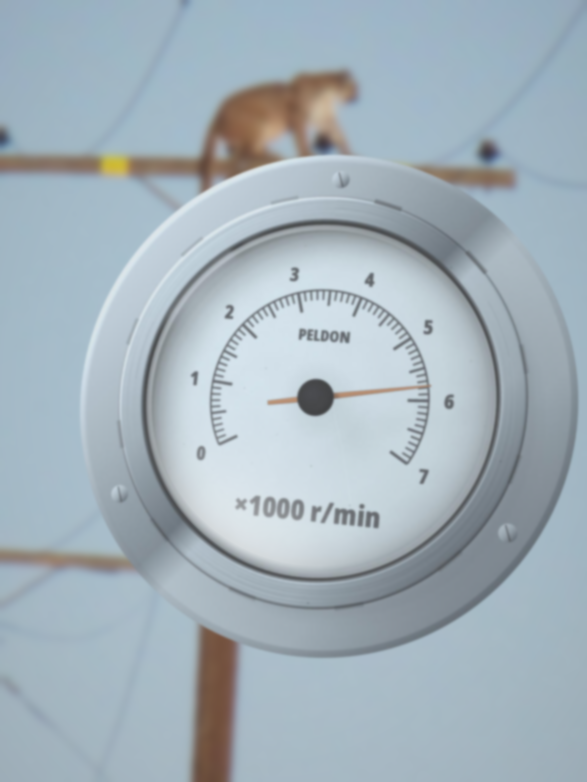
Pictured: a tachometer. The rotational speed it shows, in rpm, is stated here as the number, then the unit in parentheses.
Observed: 5800 (rpm)
